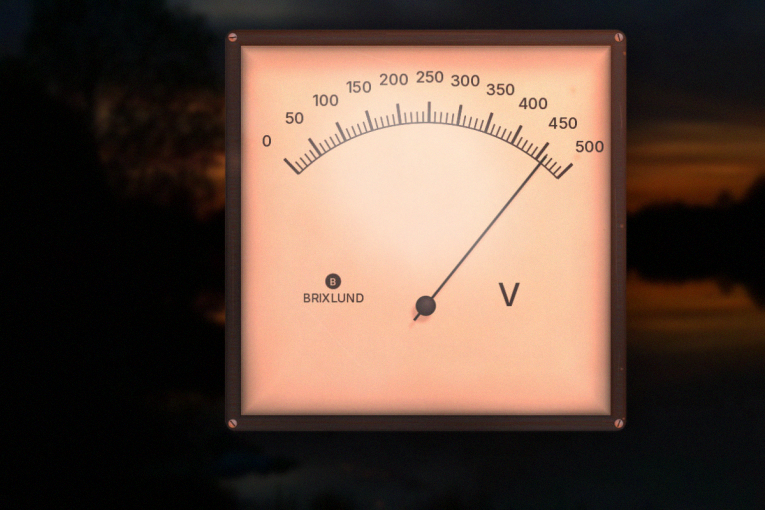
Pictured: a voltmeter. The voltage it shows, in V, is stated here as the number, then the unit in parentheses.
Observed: 460 (V)
